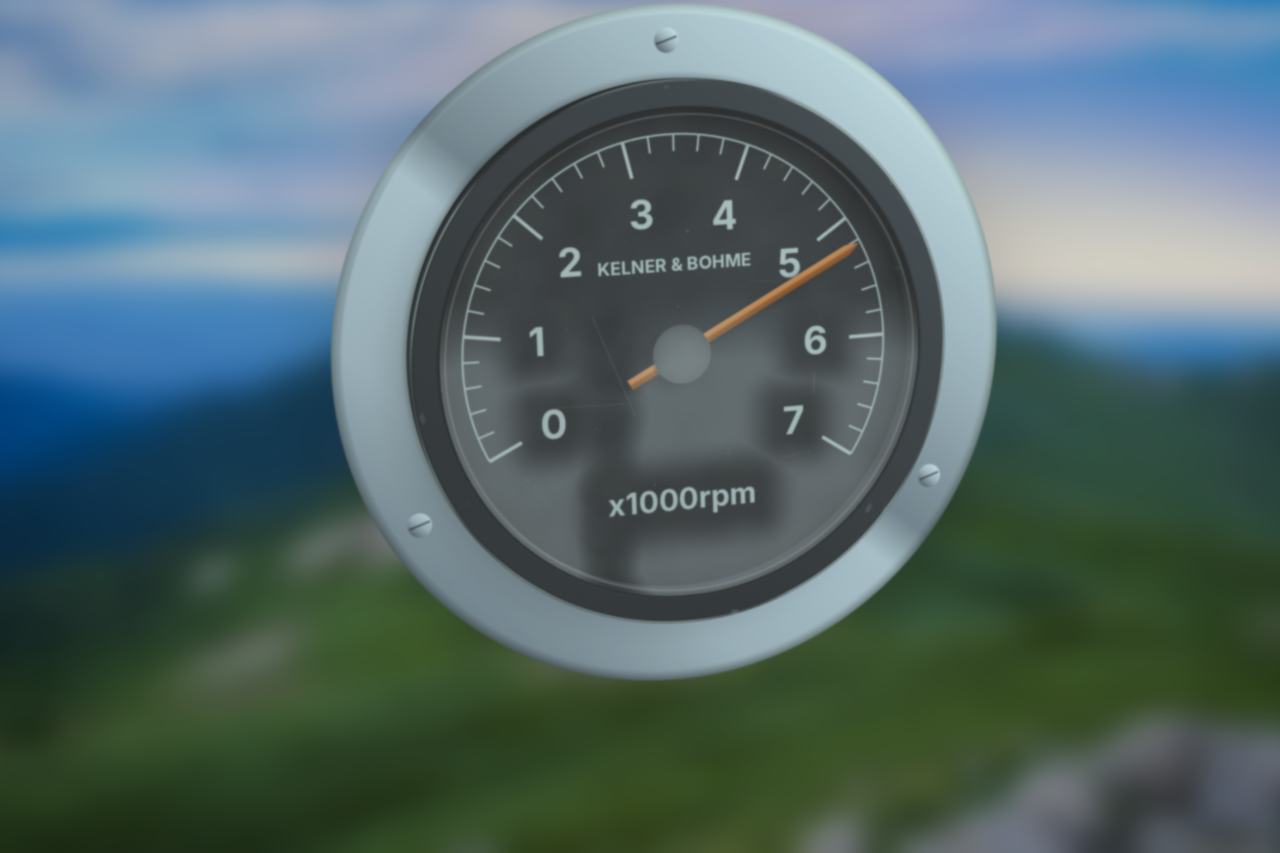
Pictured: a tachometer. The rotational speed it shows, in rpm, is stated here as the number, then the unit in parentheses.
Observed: 5200 (rpm)
